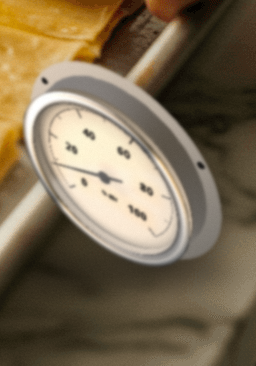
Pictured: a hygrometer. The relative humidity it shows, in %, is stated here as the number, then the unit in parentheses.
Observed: 10 (%)
